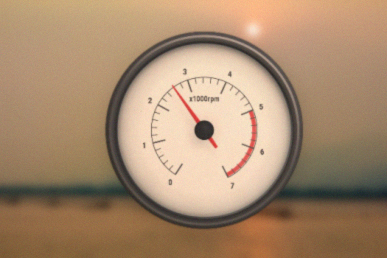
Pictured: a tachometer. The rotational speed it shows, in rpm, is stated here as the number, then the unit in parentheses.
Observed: 2600 (rpm)
